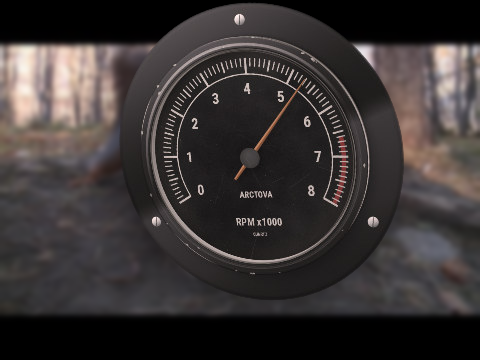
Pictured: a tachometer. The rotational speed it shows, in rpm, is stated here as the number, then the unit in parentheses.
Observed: 5300 (rpm)
